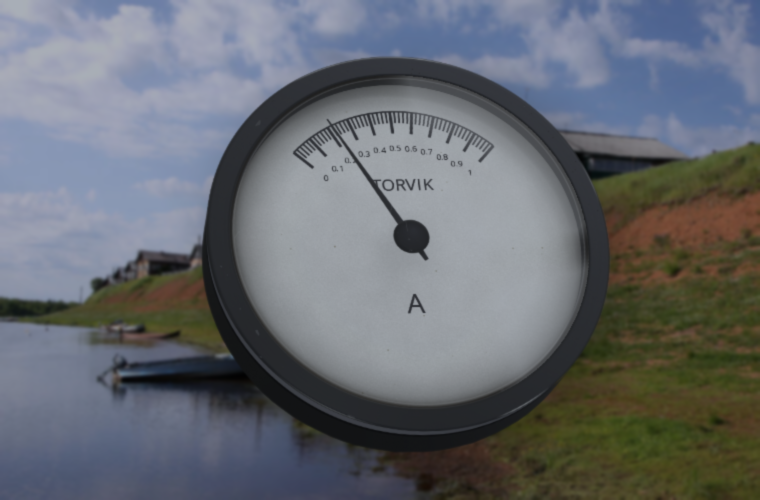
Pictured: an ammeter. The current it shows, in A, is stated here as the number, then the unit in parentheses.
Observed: 0.2 (A)
